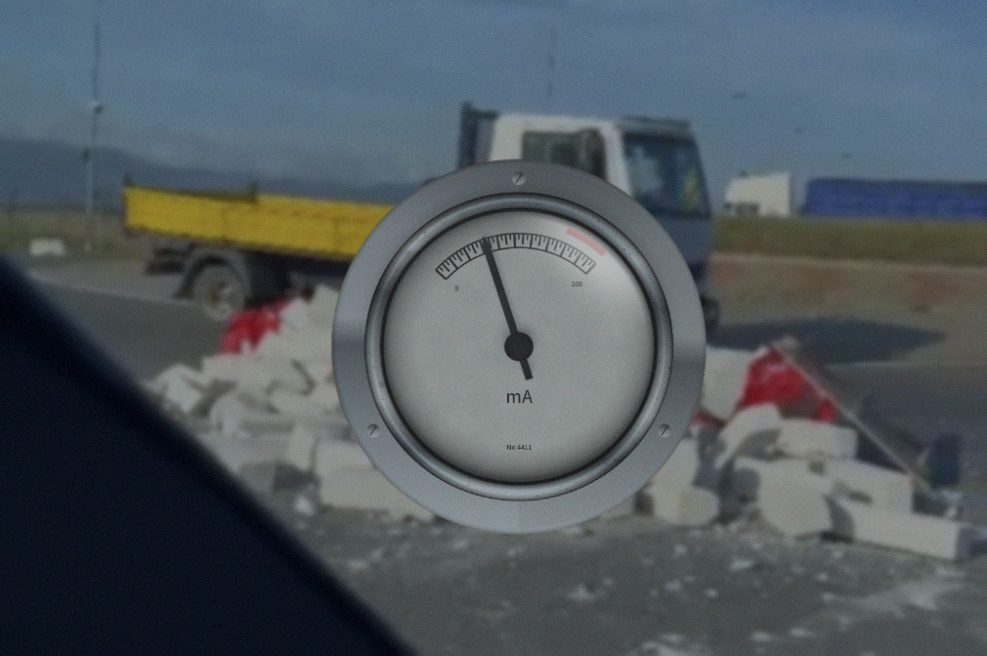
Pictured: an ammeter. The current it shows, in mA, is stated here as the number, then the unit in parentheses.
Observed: 65 (mA)
